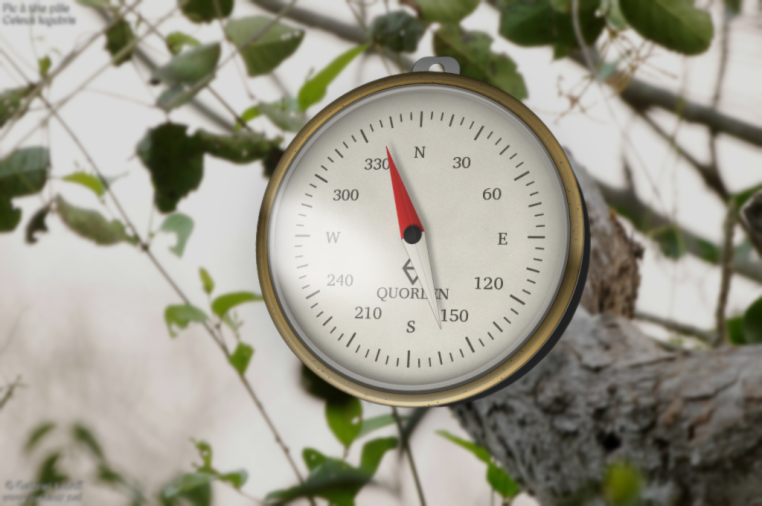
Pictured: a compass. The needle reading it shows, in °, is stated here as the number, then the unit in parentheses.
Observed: 340 (°)
